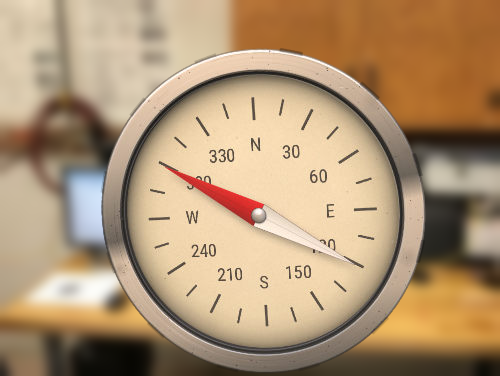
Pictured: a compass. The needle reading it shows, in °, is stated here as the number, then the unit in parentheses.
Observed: 300 (°)
